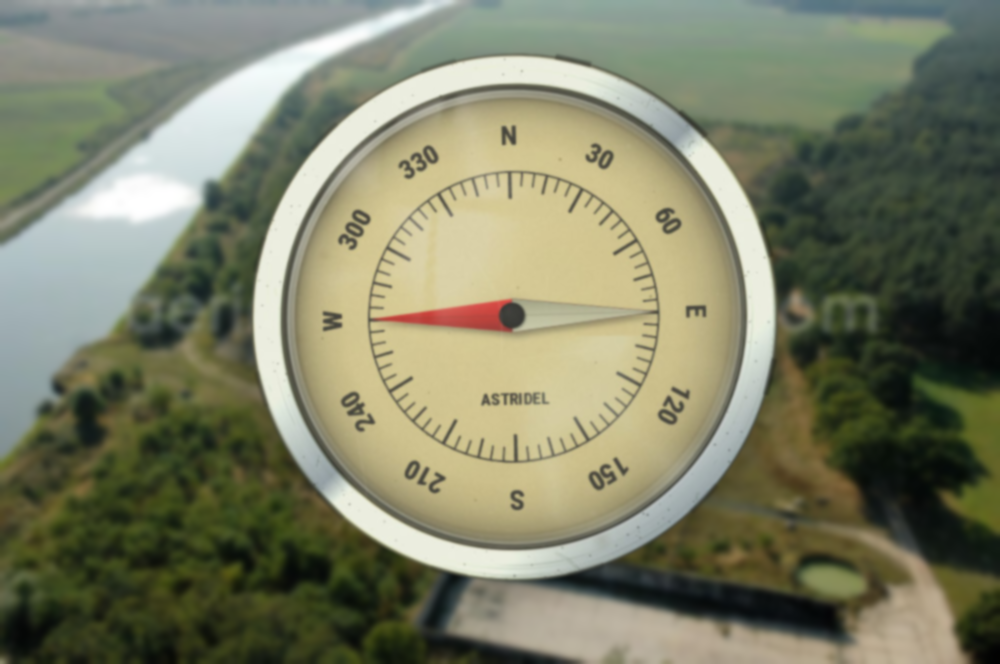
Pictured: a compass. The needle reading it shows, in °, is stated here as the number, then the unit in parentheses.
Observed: 270 (°)
